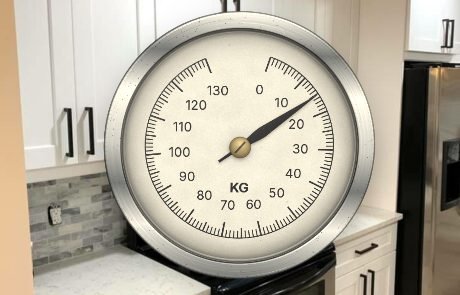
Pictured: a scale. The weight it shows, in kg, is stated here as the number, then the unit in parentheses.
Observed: 15 (kg)
